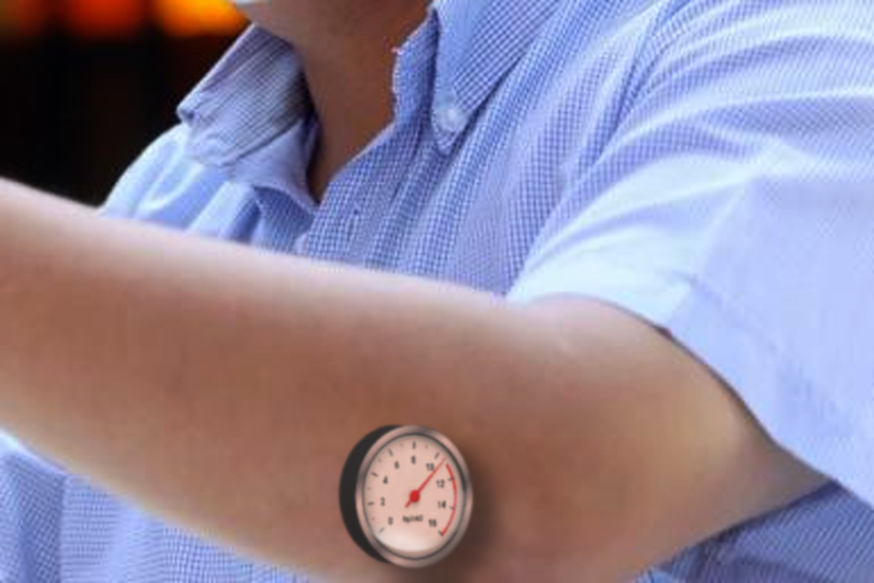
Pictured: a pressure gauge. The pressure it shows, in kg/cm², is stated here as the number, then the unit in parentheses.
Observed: 10.5 (kg/cm²)
